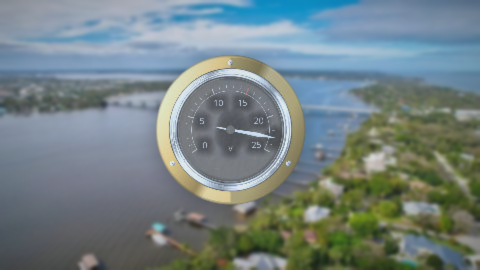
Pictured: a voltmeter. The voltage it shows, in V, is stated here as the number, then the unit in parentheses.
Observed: 23 (V)
